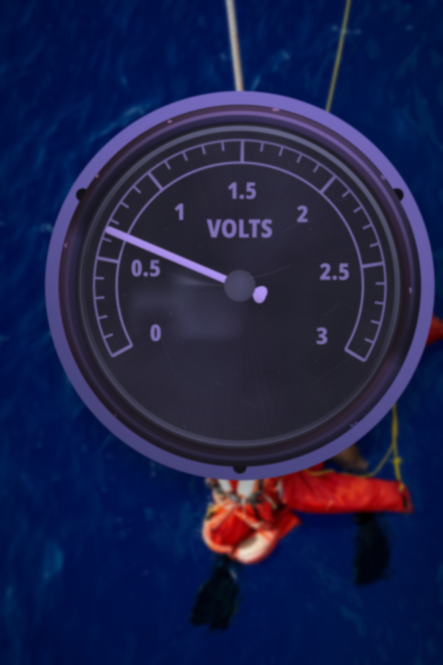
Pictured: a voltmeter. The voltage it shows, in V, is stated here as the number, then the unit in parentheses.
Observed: 0.65 (V)
